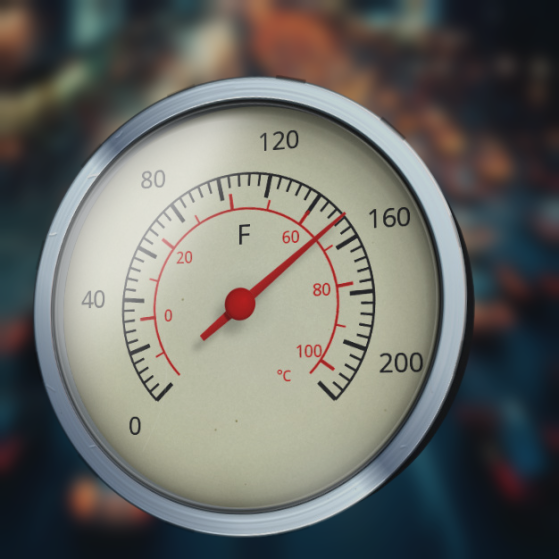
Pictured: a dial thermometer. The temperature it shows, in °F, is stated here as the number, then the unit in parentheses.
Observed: 152 (°F)
